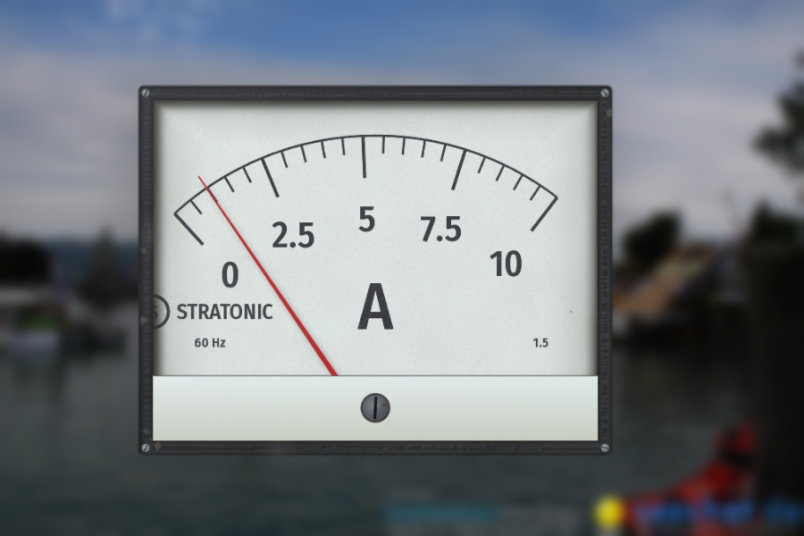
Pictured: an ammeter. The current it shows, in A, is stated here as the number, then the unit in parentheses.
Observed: 1 (A)
